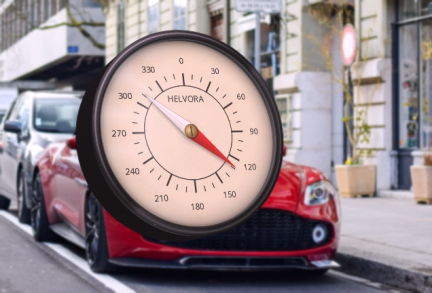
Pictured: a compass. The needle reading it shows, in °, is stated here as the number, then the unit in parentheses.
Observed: 130 (°)
